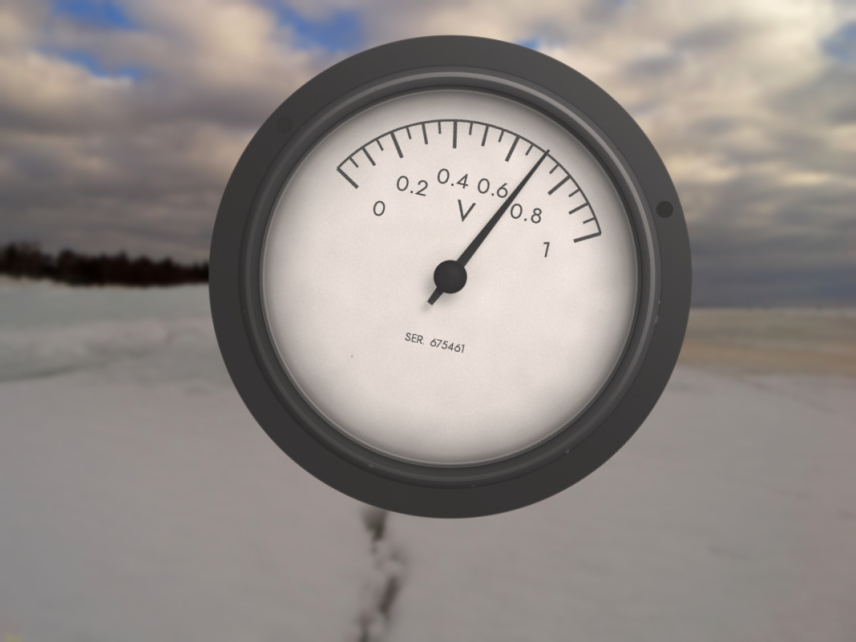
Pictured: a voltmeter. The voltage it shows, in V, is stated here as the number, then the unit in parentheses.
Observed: 0.7 (V)
